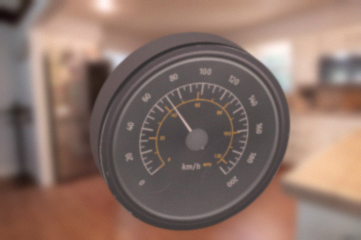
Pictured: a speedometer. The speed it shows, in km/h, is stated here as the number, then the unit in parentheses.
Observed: 70 (km/h)
